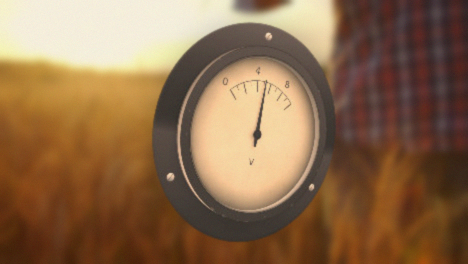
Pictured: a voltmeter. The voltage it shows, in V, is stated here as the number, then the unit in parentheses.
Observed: 5 (V)
